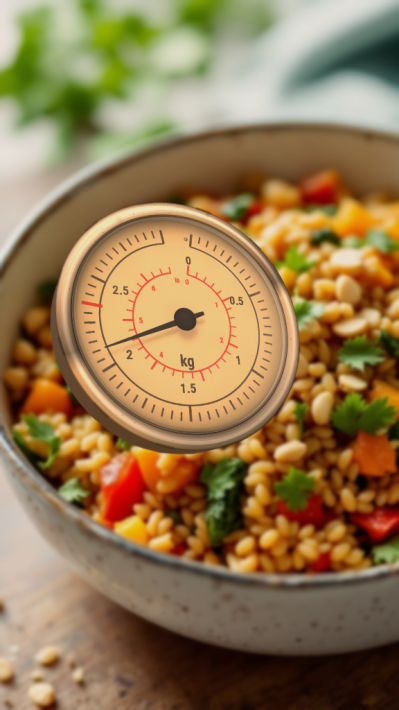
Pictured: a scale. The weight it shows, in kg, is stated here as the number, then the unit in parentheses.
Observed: 2.1 (kg)
